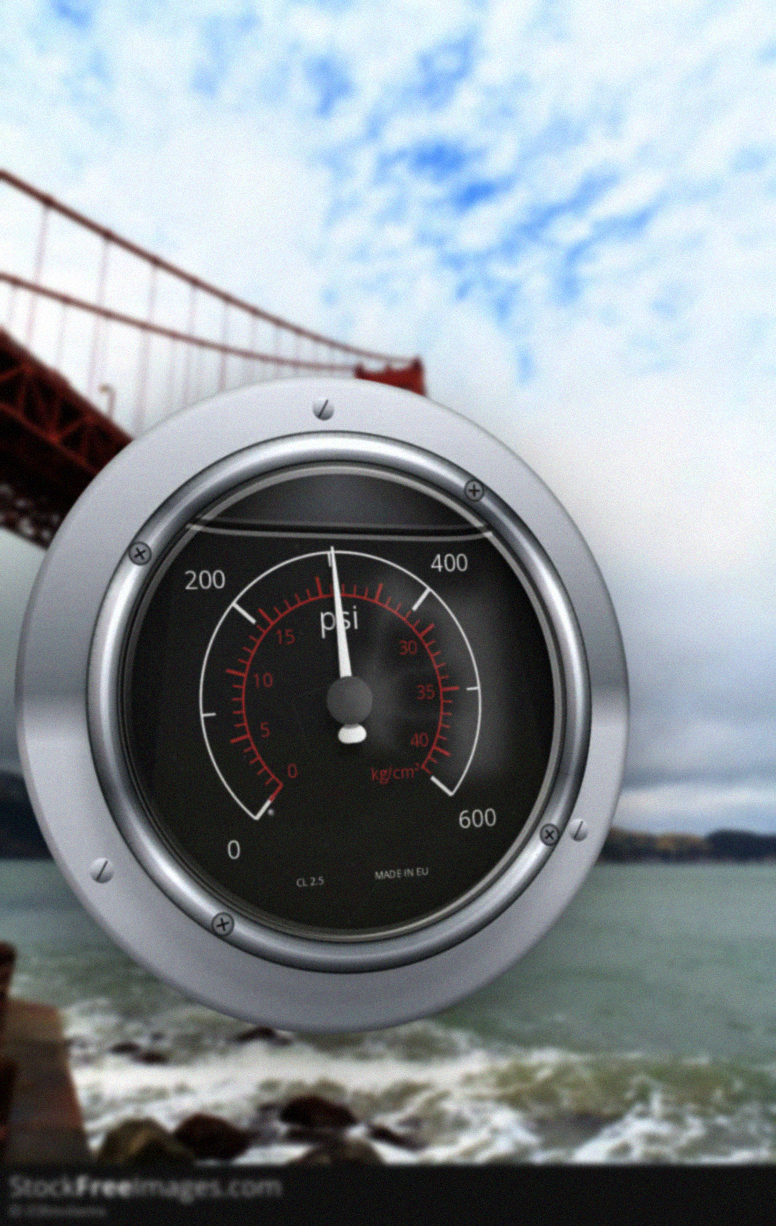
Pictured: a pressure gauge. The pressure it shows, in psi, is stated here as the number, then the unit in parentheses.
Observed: 300 (psi)
